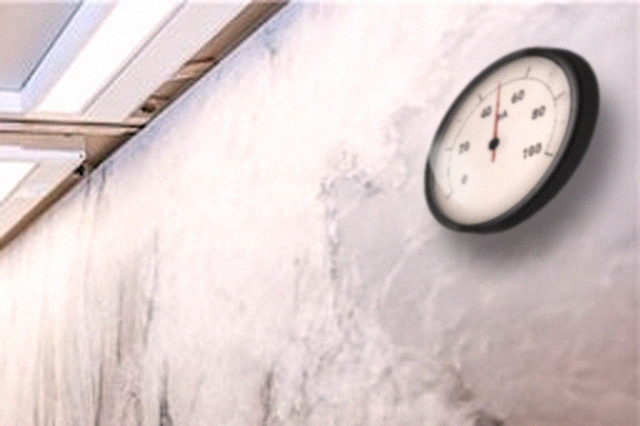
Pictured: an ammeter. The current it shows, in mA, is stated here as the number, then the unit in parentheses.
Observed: 50 (mA)
